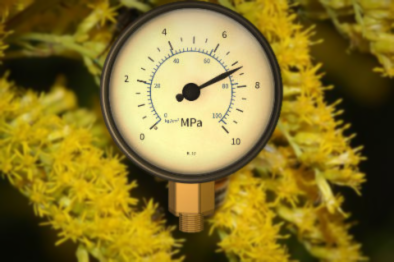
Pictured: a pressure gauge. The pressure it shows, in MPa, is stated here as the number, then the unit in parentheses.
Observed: 7.25 (MPa)
